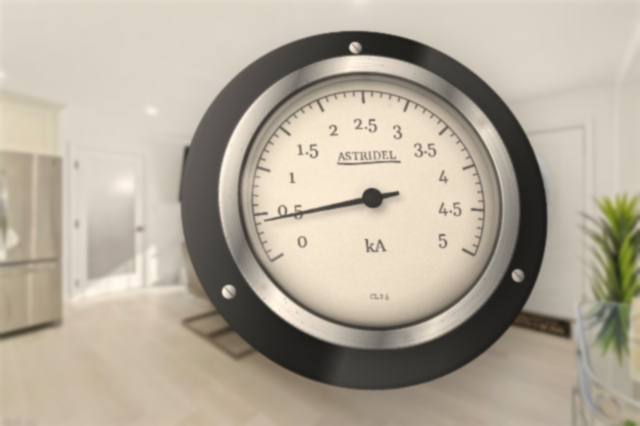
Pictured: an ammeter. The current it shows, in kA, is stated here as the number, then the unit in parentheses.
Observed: 0.4 (kA)
